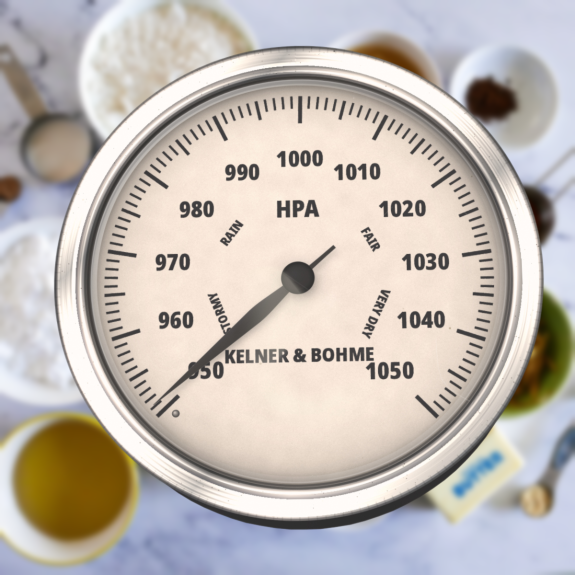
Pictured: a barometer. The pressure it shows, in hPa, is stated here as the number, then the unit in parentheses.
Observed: 951 (hPa)
